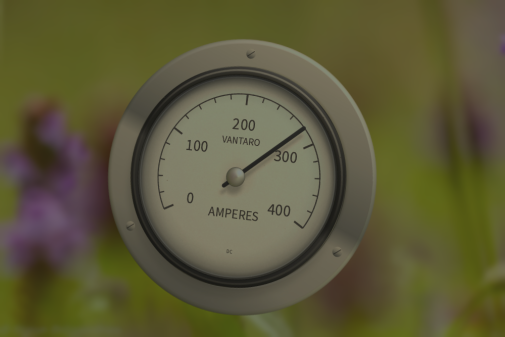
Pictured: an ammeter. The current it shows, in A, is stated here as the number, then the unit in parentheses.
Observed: 280 (A)
